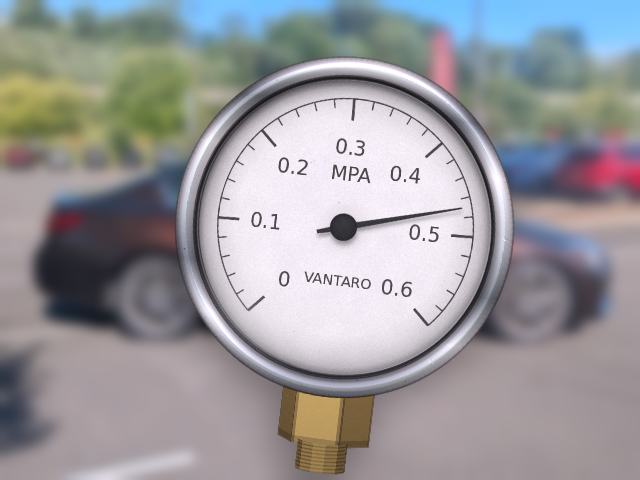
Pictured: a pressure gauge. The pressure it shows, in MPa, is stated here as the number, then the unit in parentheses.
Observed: 0.47 (MPa)
